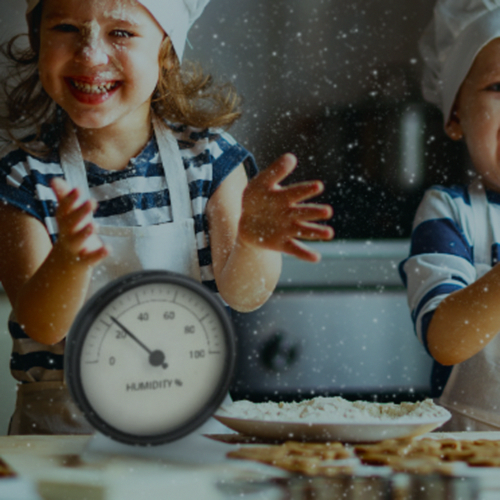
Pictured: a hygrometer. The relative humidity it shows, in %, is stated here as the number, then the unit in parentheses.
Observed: 24 (%)
